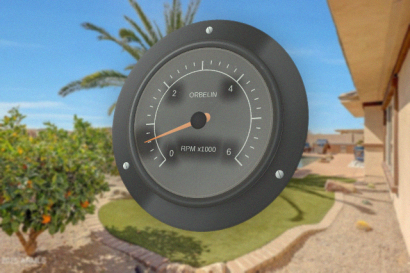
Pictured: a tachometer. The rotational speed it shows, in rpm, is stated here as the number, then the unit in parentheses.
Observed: 600 (rpm)
